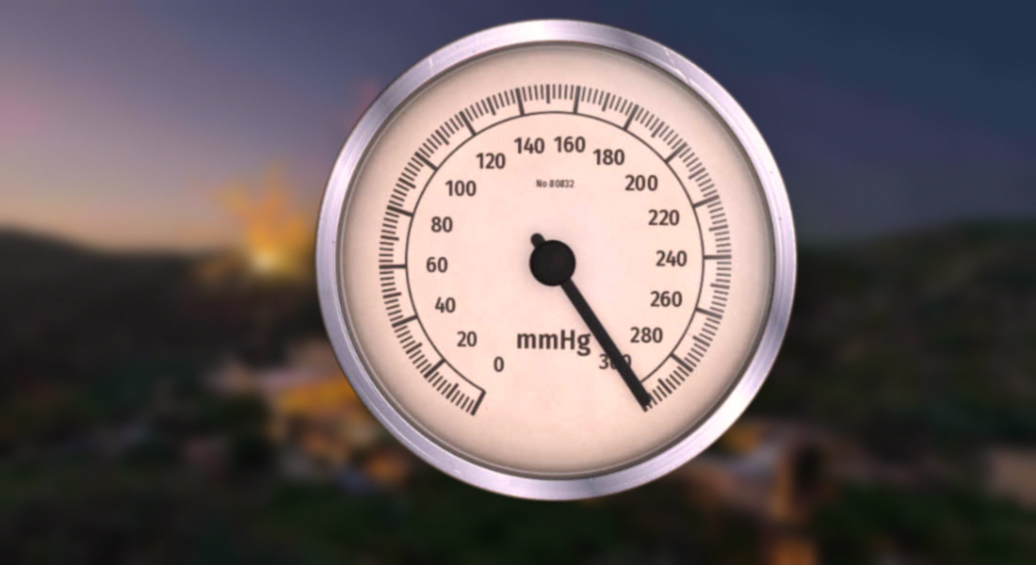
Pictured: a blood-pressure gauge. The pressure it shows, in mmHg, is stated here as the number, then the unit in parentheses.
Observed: 298 (mmHg)
